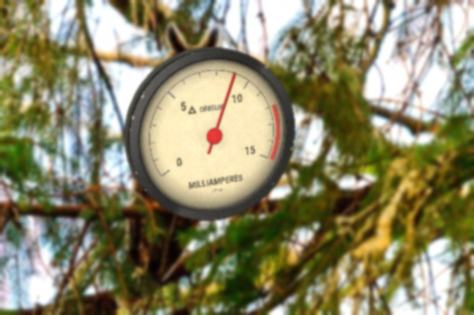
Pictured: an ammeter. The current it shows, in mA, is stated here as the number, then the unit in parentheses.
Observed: 9 (mA)
